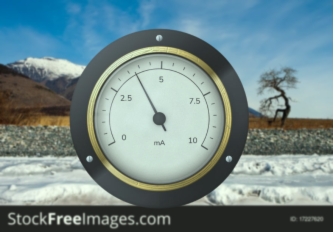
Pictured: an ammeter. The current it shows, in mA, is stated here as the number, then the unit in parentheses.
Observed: 3.75 (mA)
